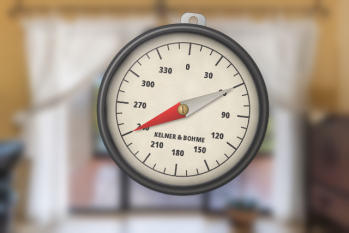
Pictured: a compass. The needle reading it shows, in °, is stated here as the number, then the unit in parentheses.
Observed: 240 (°)
